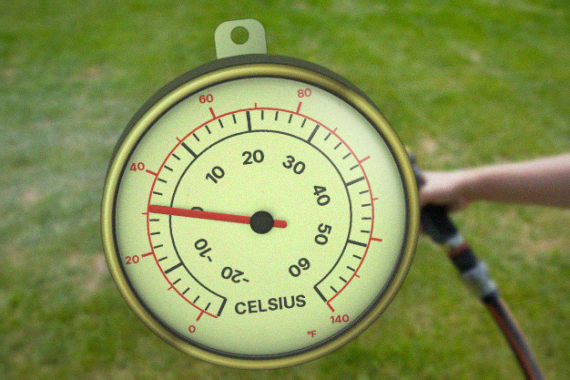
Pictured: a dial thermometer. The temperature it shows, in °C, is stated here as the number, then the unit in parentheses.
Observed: 0 (°C)
